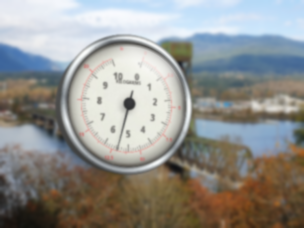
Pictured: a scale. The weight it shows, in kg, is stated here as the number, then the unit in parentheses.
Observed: 5.5 (kg)
